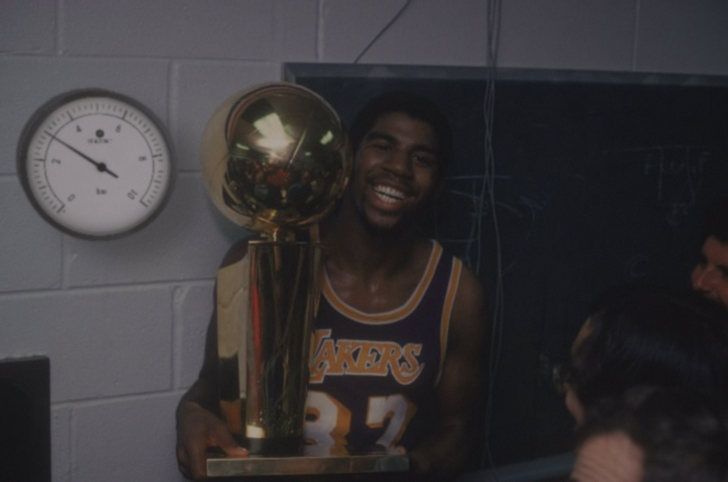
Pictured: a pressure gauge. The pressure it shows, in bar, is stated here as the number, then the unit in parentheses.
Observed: 3 (bar)
